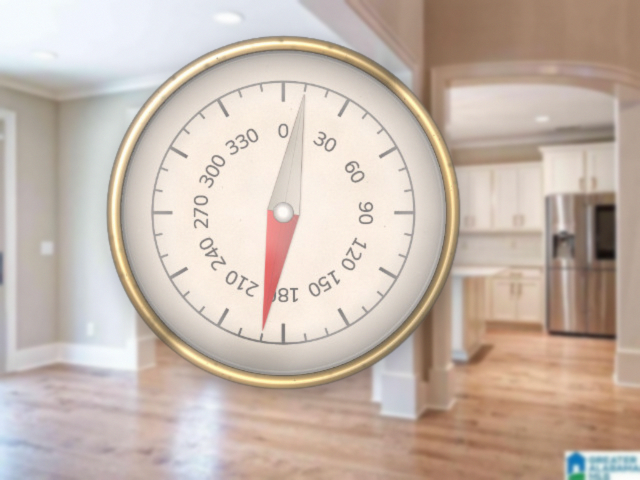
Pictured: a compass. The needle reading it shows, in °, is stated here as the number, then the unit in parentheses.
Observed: 190 (°)
